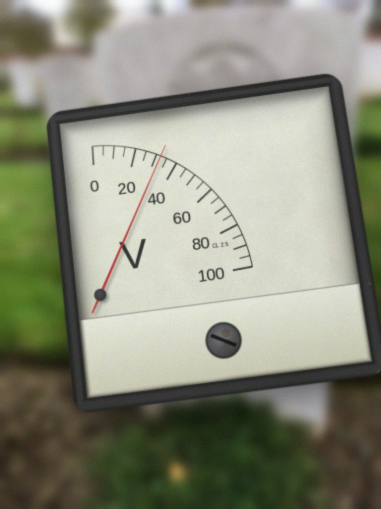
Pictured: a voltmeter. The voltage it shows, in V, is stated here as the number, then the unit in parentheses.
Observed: 32.5 (V)
